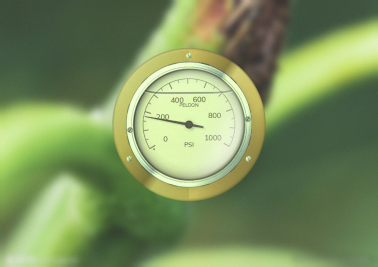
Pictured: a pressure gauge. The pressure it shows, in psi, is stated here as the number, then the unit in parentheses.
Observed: 175 (psi)
